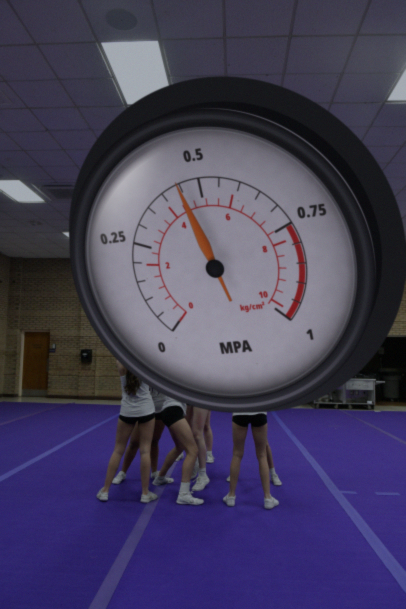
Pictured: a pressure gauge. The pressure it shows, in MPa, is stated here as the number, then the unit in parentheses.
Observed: 0.45 (MPa)
